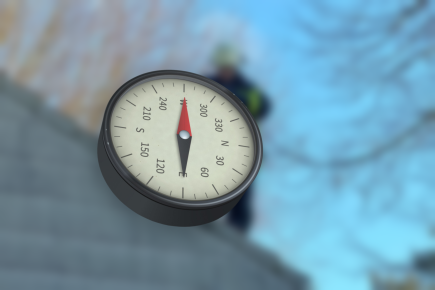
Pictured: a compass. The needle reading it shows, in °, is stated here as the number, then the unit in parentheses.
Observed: 270 (°)
